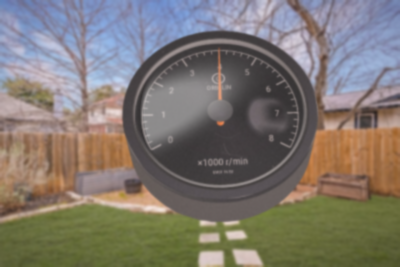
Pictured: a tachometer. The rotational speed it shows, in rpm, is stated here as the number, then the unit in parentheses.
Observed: 4000 (rpm)
